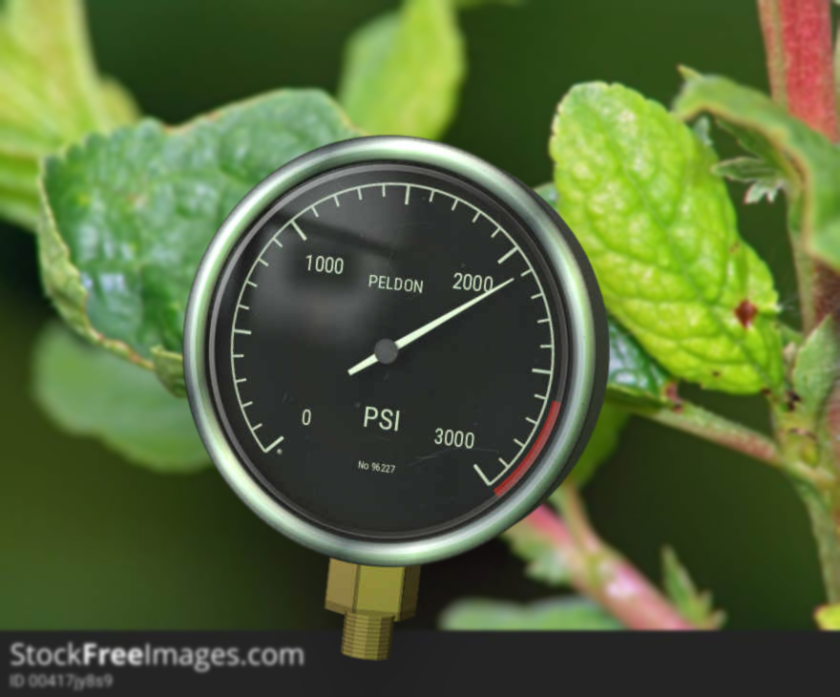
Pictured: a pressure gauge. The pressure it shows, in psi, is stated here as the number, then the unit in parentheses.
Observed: 2100 (psi)
